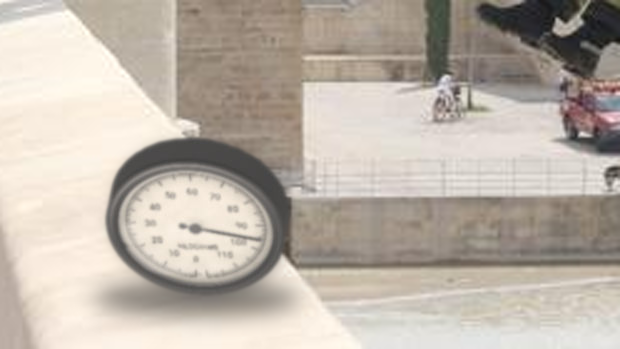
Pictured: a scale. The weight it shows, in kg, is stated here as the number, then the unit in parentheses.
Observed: 95 (kg)
